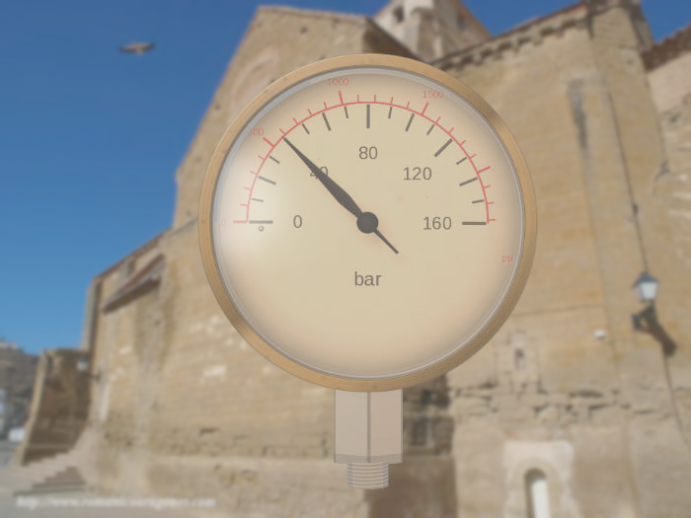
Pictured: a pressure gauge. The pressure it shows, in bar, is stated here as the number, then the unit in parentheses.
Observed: 40 (bar)
